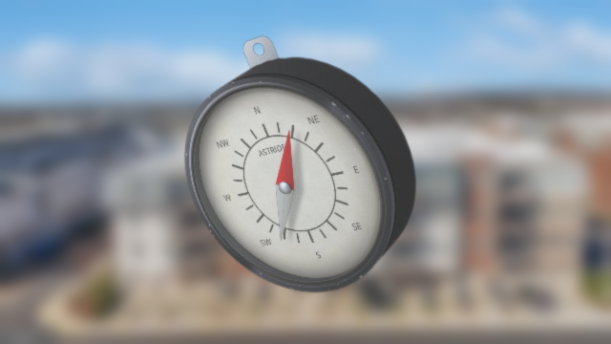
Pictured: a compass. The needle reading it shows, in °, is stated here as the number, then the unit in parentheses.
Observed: 30 (°)
